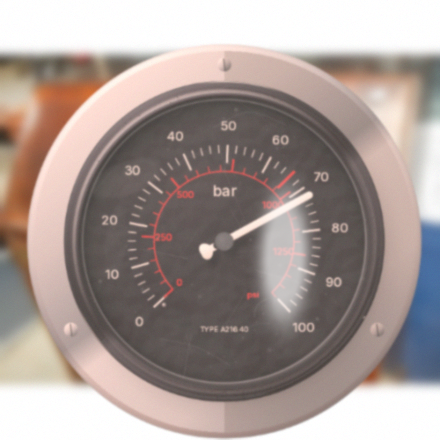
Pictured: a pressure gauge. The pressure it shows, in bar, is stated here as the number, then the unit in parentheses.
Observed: 72 (bar)
